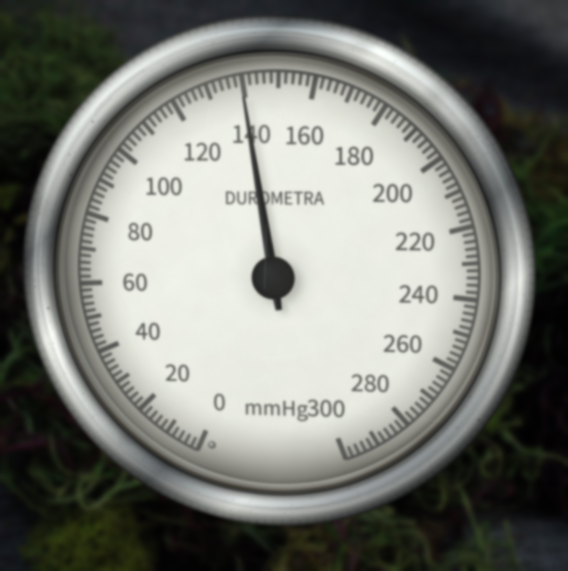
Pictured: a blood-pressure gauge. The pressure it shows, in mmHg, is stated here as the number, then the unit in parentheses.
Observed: 140 (mmHg)
